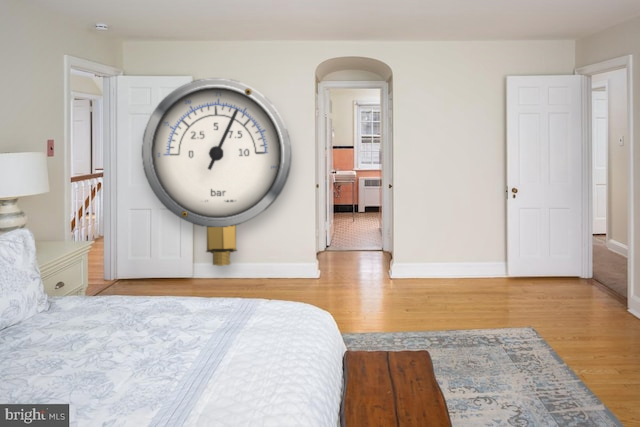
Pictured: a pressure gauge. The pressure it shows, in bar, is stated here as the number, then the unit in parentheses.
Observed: 6.5 (bar)
